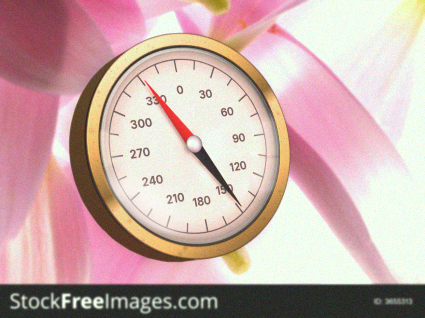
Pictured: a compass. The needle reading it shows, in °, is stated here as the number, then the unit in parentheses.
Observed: 330 (°)
